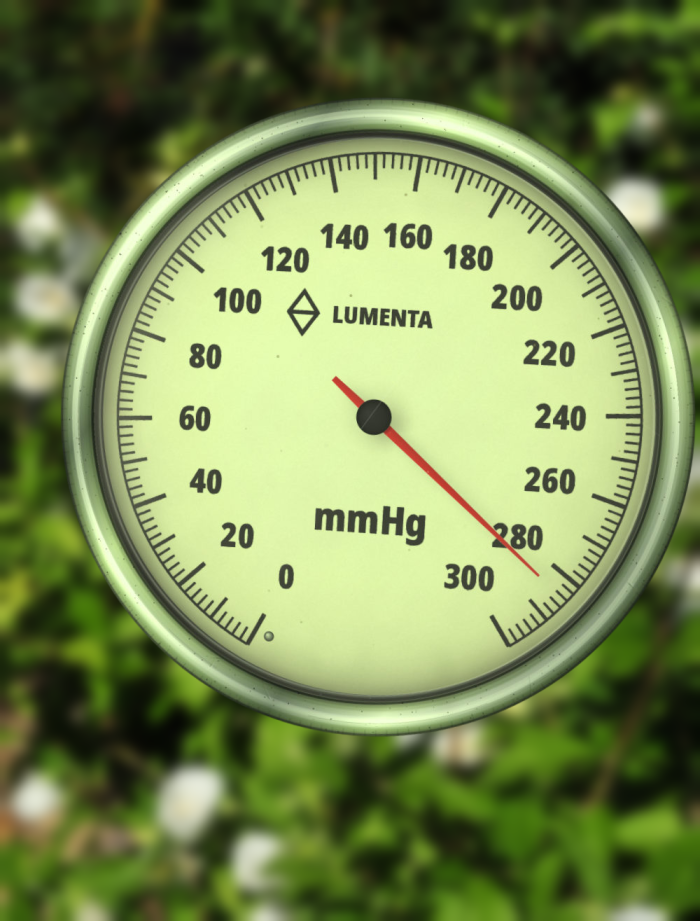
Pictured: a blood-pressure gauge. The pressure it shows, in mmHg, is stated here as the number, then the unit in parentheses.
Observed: 284 (mmHg)
